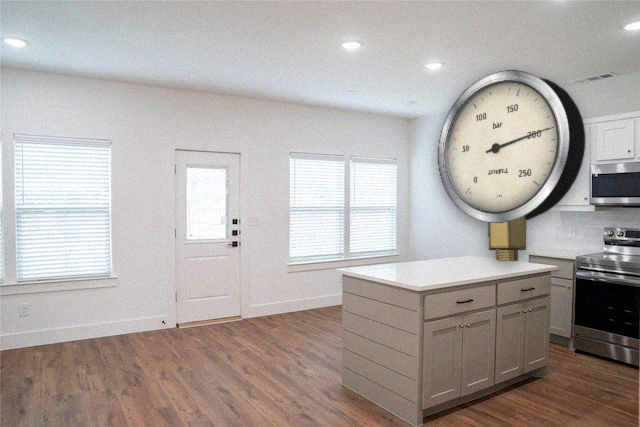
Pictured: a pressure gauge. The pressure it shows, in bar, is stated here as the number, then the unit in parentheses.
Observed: 200 (bar)
